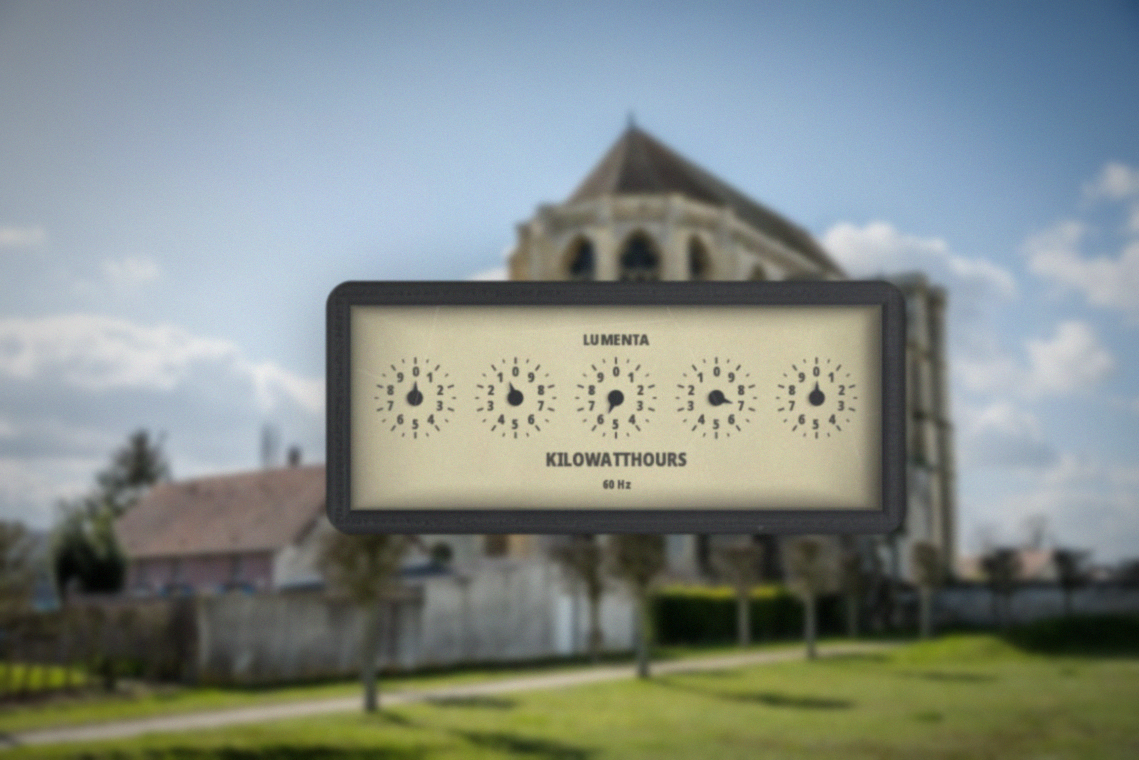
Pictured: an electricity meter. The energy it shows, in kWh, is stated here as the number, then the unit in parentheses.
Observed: 570 (kWh)
